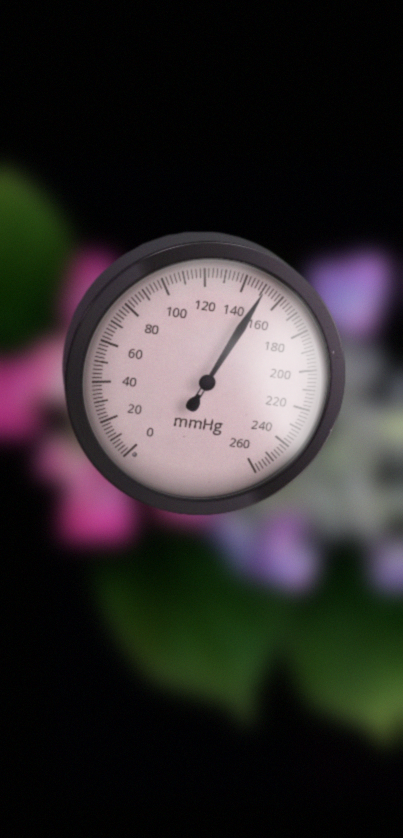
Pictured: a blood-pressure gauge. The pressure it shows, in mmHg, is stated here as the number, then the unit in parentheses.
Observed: 150 (mmHg)
